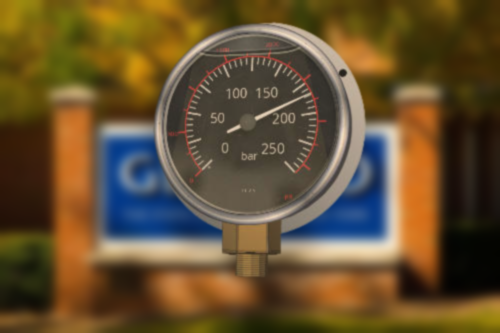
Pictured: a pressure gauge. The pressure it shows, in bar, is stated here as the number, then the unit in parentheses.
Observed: 185 (bar)
